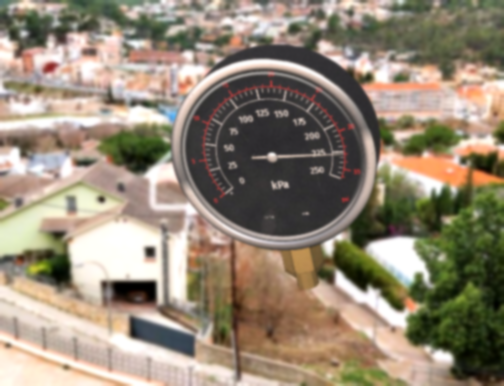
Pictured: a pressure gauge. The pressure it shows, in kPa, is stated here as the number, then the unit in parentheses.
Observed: 225 (kPa)
